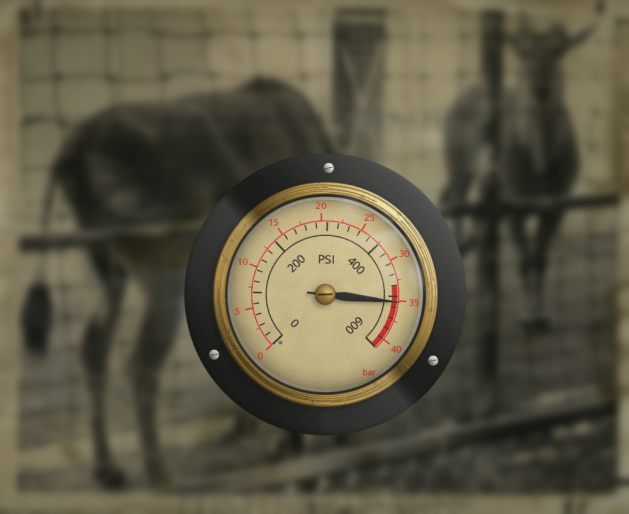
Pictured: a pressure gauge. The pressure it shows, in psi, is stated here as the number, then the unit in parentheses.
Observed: 510 (psi)
